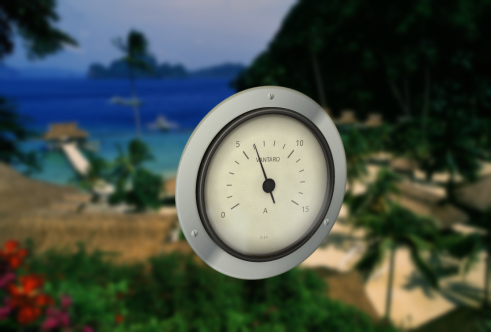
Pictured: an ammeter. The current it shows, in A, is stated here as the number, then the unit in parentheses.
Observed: 6 (A)
